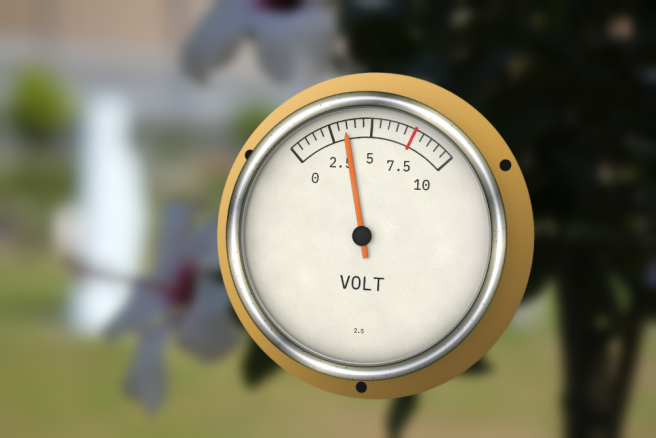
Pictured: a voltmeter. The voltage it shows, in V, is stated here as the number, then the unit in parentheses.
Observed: 3.5 (V)
